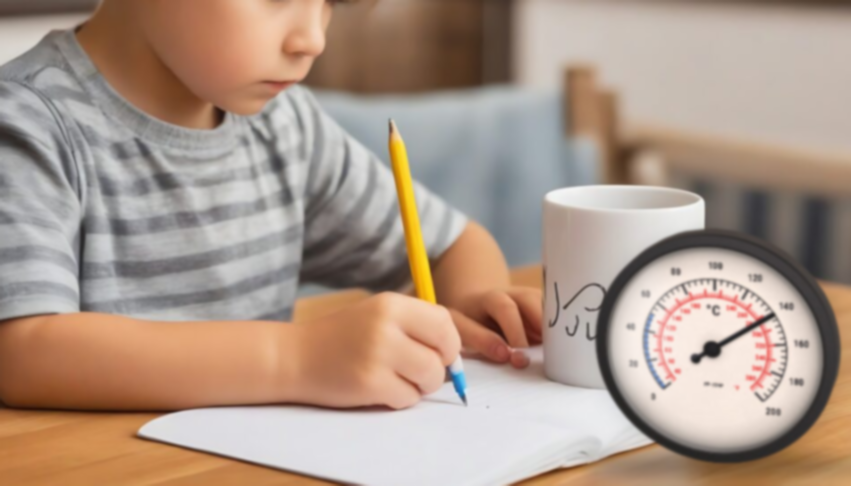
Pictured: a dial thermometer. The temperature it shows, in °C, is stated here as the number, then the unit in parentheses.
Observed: 140 (°C)
